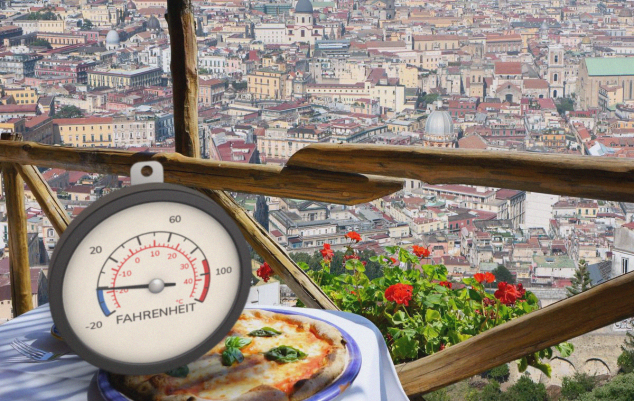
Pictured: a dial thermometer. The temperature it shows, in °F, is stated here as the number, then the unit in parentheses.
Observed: 0 (°F)
